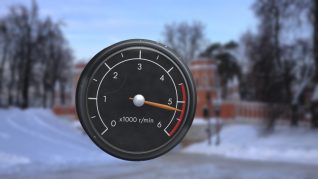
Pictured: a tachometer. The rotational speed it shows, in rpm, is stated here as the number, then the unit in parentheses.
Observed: 5250 (rpm)
